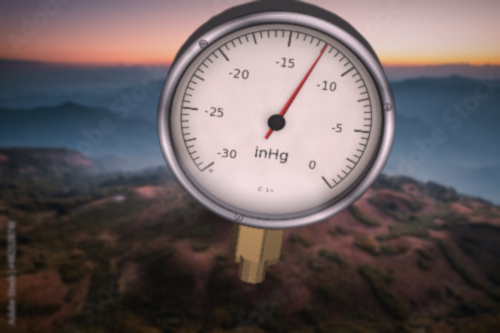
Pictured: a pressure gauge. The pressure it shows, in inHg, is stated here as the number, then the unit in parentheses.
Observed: -12.5 (inHg)
